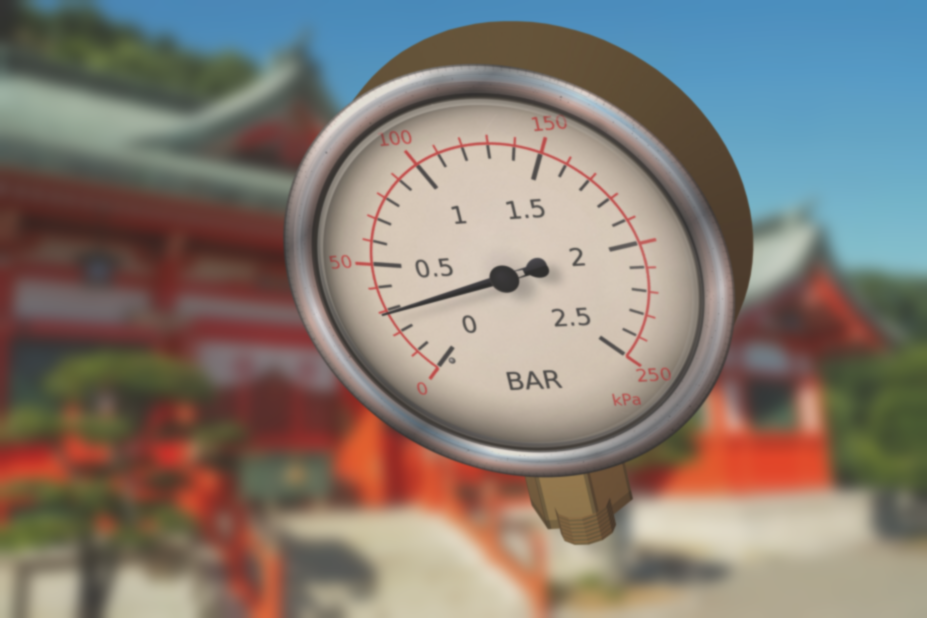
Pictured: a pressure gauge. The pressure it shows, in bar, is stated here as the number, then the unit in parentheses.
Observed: 0.3 (bar)
